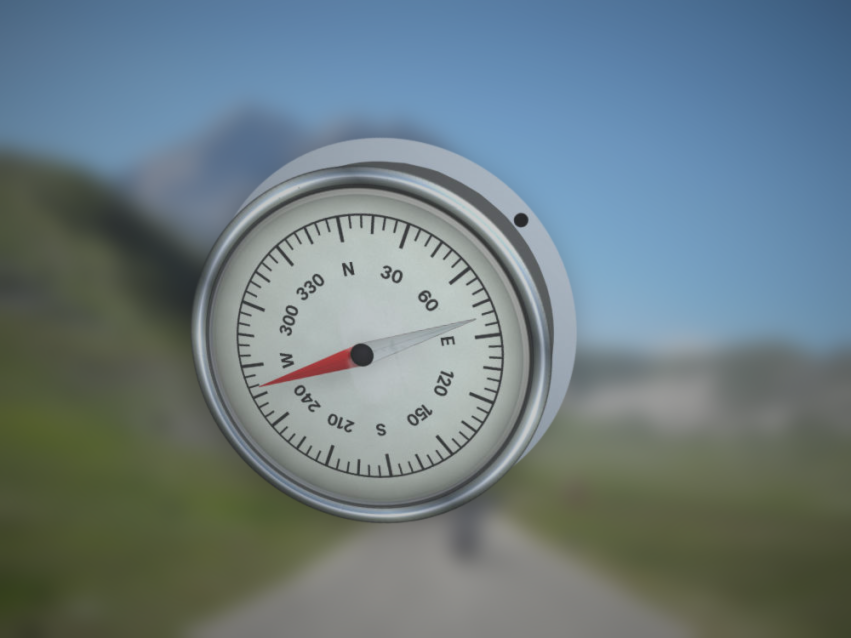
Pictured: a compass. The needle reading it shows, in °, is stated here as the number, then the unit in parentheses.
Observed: 260 (°)
